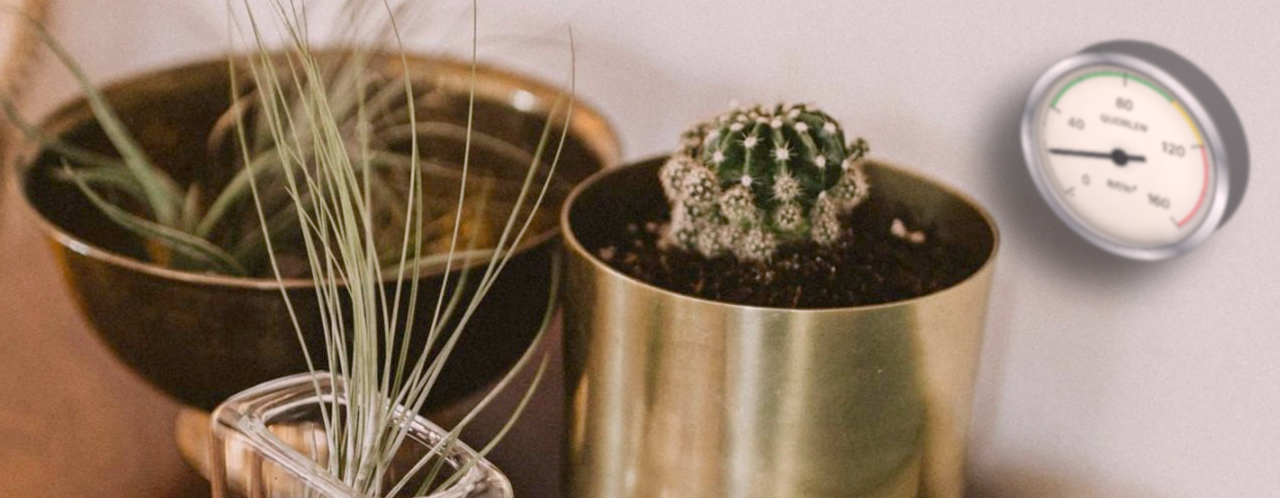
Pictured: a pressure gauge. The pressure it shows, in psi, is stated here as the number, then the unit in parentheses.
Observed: 20 (psi)
